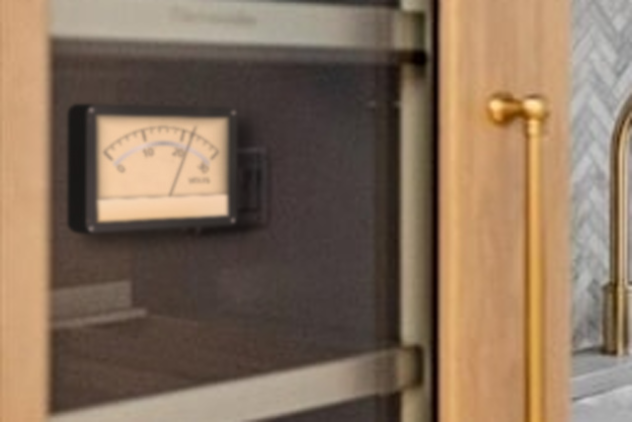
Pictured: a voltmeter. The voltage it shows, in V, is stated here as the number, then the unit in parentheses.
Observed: 22 (V)
